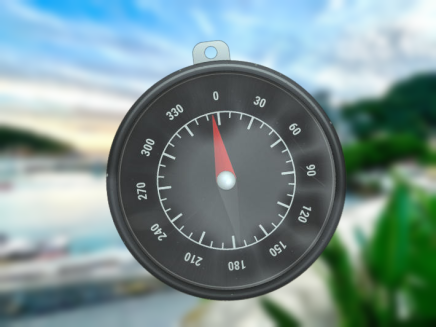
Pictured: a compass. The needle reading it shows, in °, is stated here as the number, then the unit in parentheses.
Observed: 355 (°)
